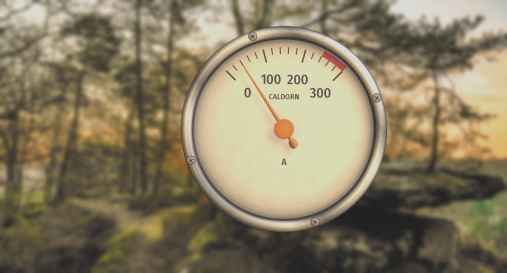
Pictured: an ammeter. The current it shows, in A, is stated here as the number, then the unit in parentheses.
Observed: 40 (A)
